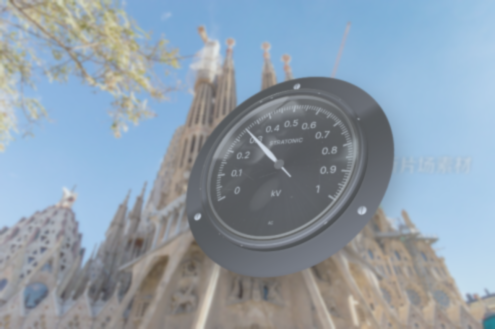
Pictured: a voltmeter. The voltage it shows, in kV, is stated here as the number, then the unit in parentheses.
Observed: 0.3 (kV)
